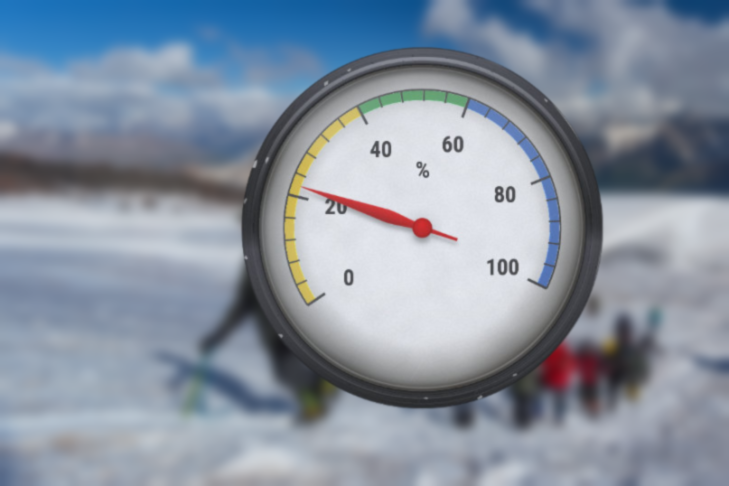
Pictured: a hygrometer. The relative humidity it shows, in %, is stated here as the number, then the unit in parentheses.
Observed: 22 (%)
